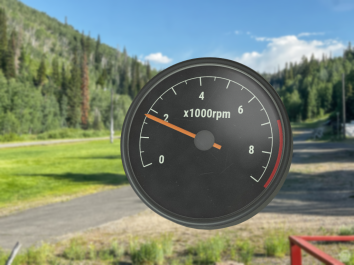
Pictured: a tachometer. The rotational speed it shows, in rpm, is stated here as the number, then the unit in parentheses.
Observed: 1750 (rpm)
